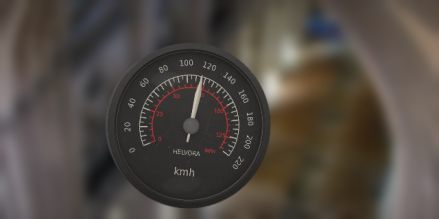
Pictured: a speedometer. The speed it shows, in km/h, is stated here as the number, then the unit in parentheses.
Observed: 115 (km/h)
